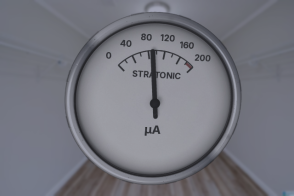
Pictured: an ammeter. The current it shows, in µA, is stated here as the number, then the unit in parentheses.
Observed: 90 (µA)
